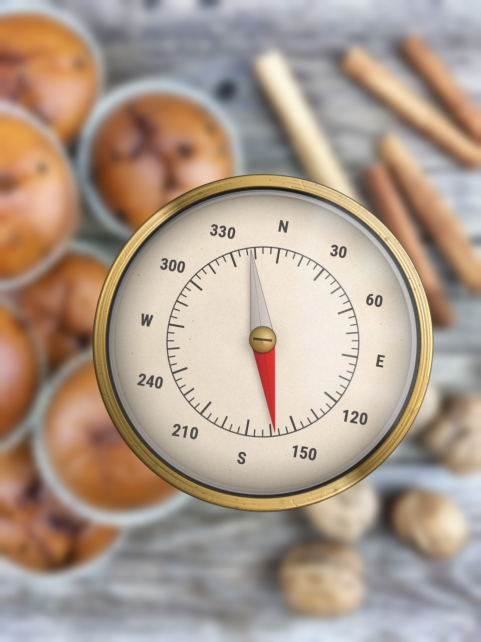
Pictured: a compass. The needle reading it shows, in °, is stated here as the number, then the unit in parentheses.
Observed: 162.5 (°)
